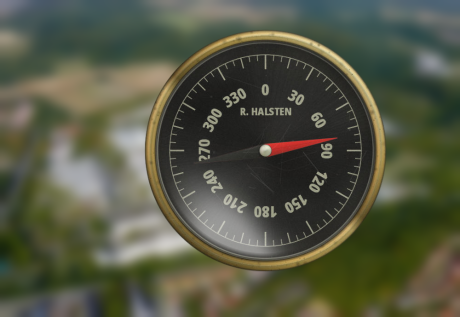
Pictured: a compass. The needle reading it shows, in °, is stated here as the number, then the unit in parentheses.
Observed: 80 (°)
